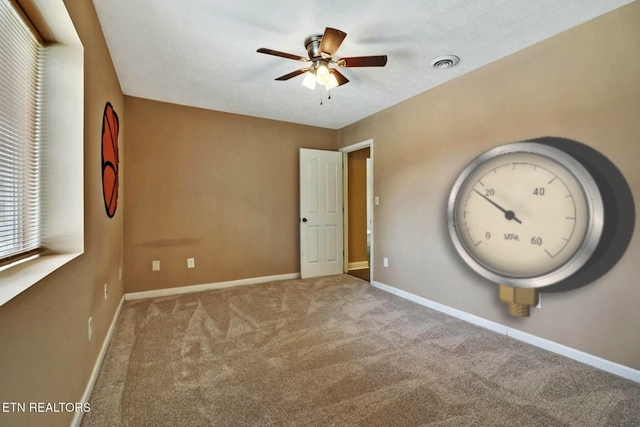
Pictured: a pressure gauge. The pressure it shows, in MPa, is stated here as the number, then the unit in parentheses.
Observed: 17.5 (MPa)
